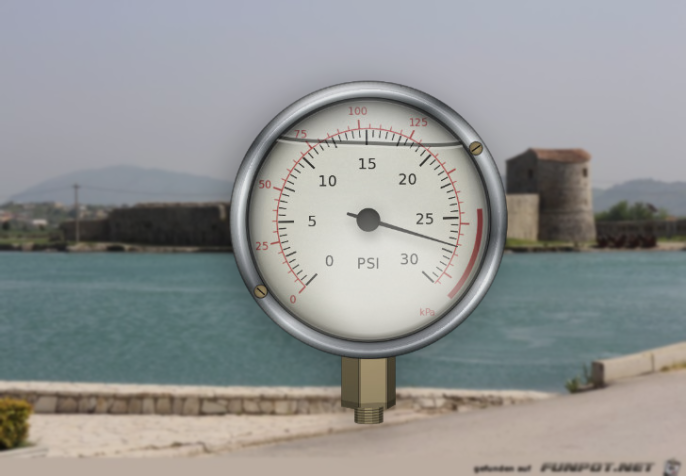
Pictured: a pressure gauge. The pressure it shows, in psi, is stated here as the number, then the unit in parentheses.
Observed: 27 (psi)
